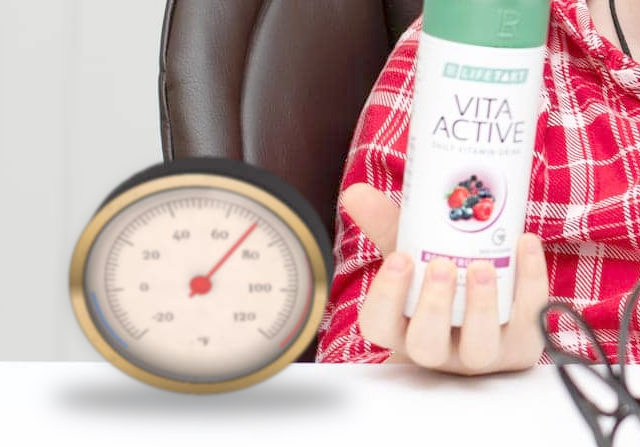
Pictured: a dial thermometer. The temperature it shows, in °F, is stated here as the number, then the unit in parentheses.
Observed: 70 (°F)
